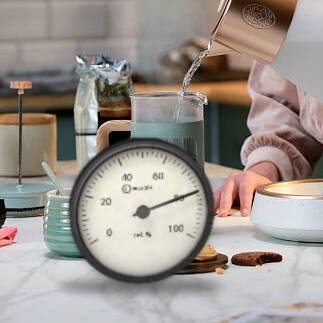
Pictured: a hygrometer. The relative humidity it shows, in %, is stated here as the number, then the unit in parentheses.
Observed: 80 (%)
